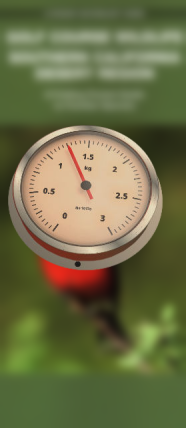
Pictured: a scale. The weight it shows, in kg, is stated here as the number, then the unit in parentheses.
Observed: 1.25 (kg)
